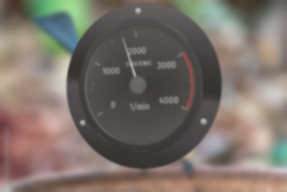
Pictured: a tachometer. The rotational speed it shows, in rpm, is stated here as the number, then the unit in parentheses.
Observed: 1750 (rpm)
